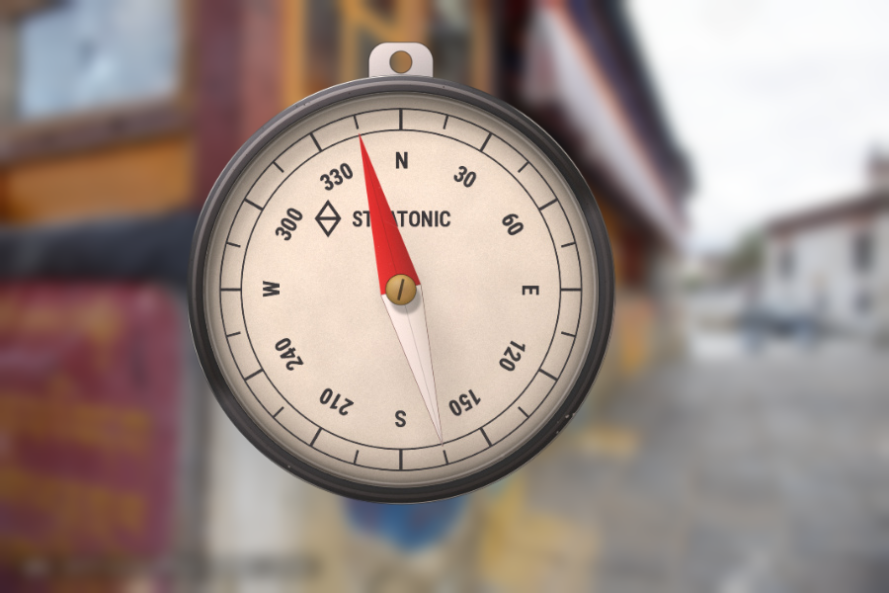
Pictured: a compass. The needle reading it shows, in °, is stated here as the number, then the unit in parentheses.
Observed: 345 (°)
